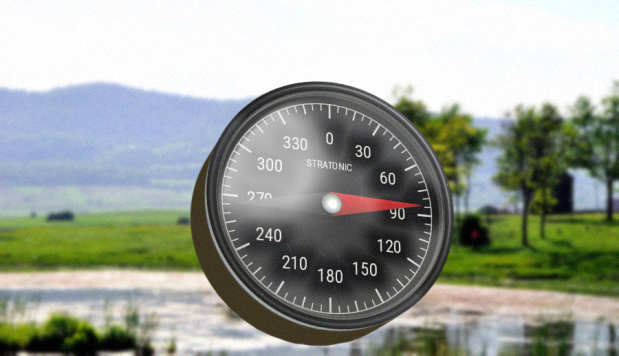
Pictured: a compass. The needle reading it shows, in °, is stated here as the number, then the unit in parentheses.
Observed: 85 (°)
